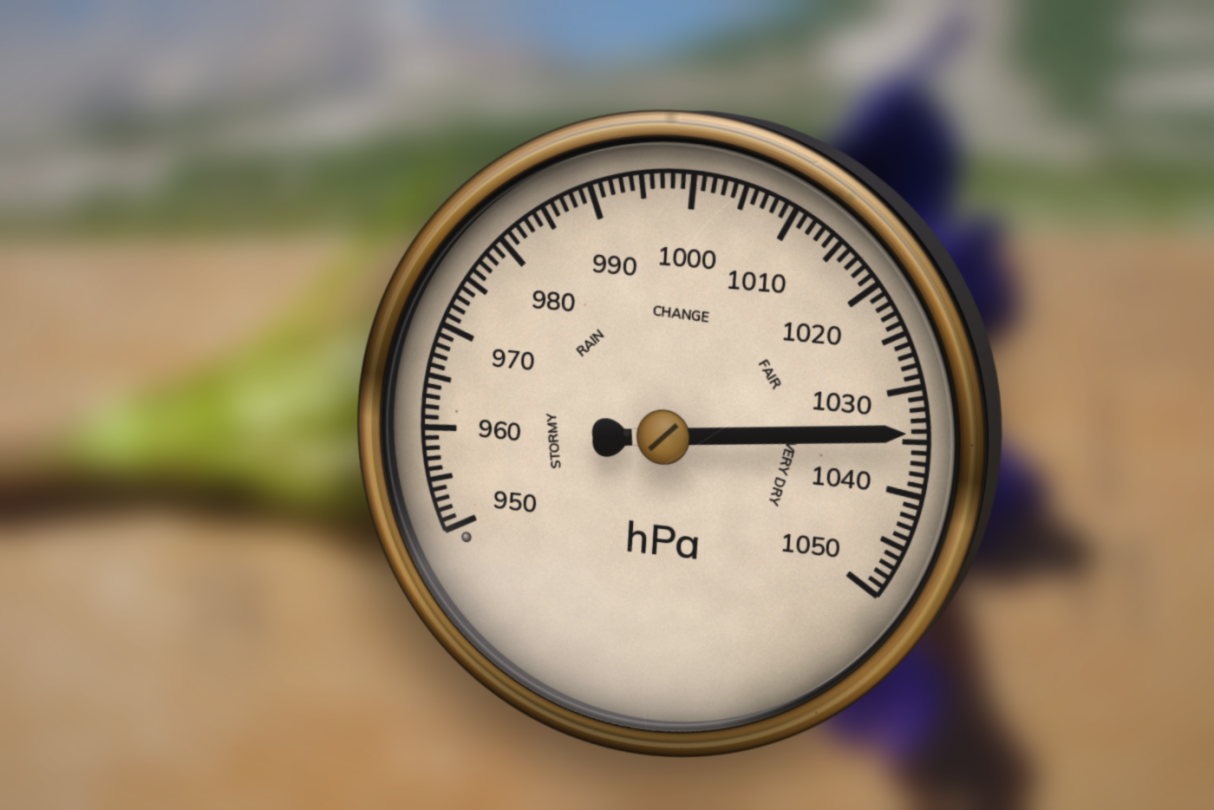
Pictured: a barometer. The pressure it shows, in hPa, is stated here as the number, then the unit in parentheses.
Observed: 1034 (hPa)
